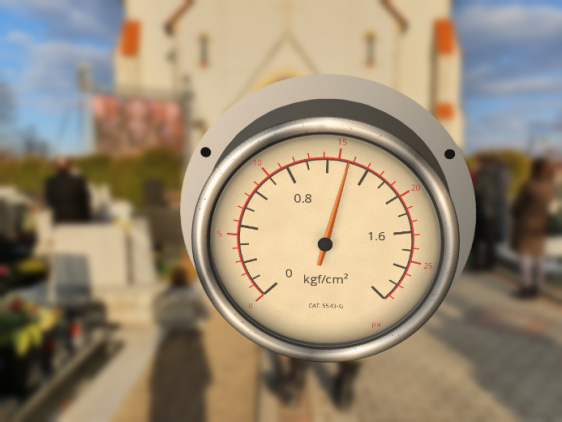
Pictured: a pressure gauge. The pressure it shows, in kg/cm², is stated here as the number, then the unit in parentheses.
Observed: 1.1 (kg/cm²)
